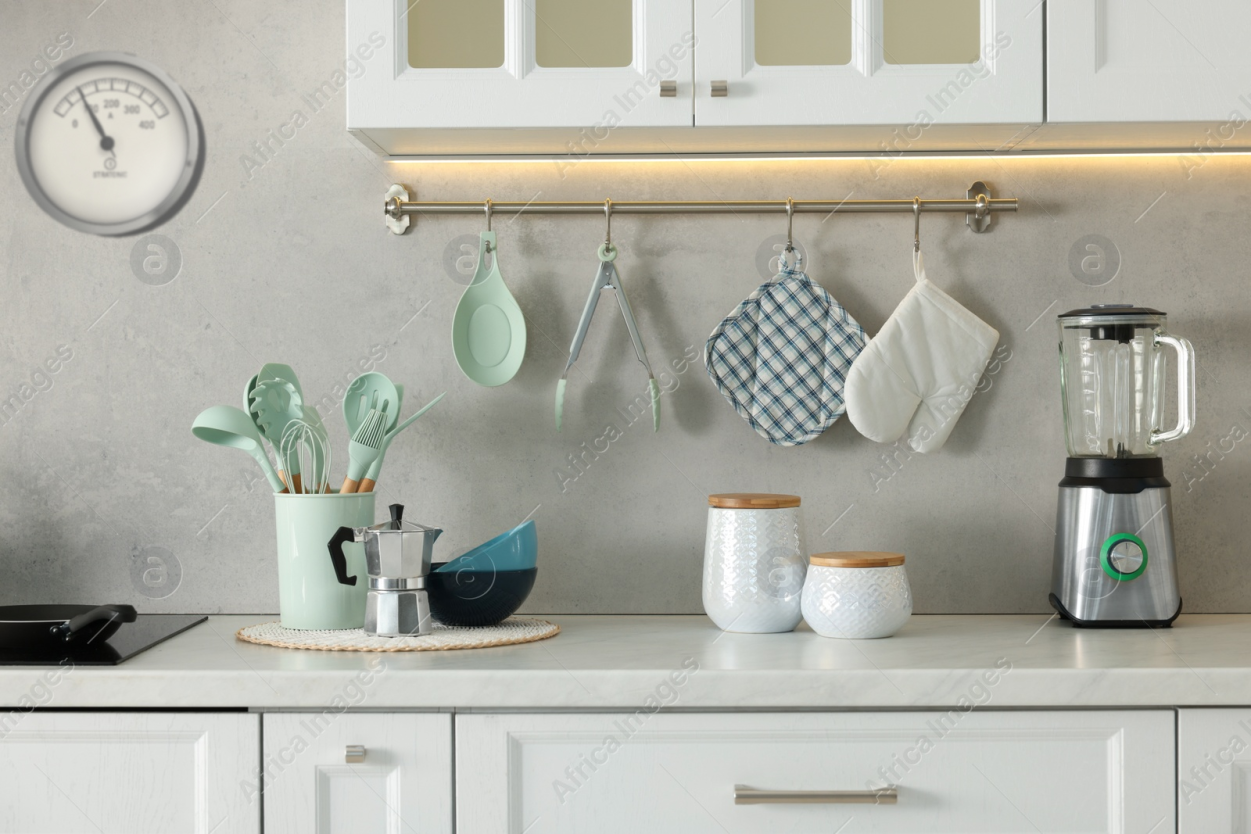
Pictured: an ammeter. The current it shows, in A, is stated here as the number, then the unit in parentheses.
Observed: 100 (A)
